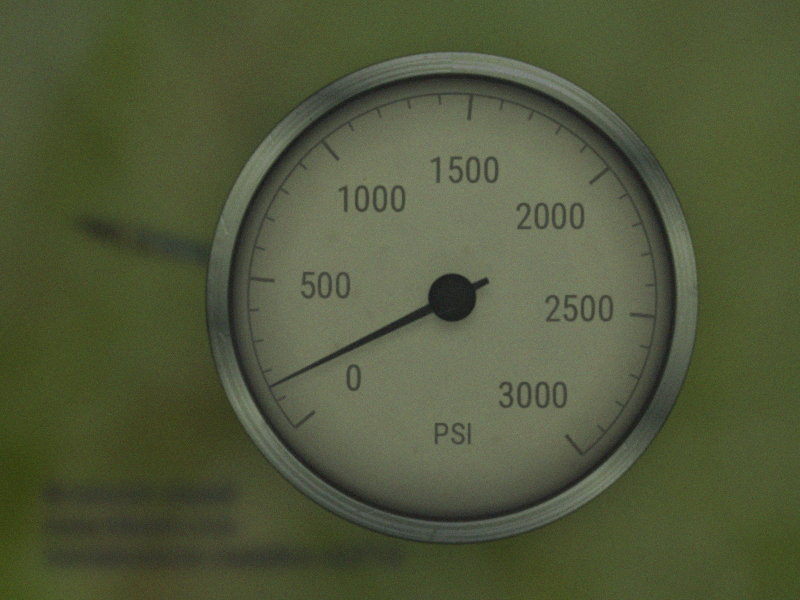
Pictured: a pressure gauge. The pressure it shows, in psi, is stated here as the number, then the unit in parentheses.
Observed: 150 (psi)
